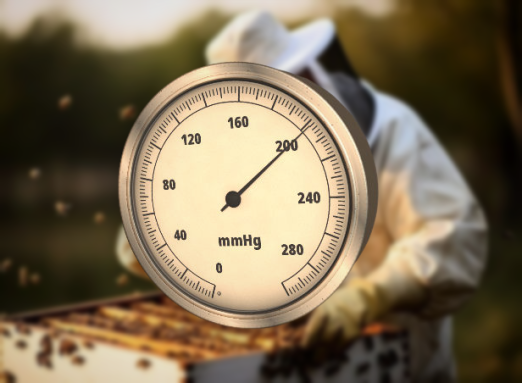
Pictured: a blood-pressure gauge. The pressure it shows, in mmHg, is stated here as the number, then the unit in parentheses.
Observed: 202 (mmHg)
